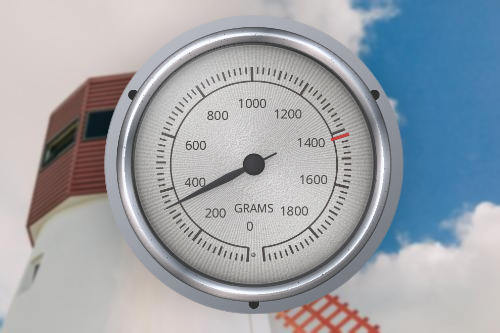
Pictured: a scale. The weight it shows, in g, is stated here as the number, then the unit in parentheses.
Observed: 340 (g)
